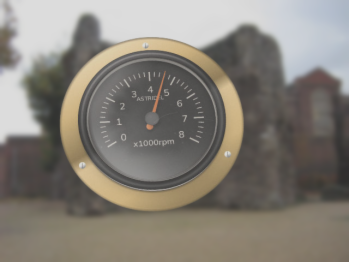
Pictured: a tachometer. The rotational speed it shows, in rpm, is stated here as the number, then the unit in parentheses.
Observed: 4600 (rpm)
